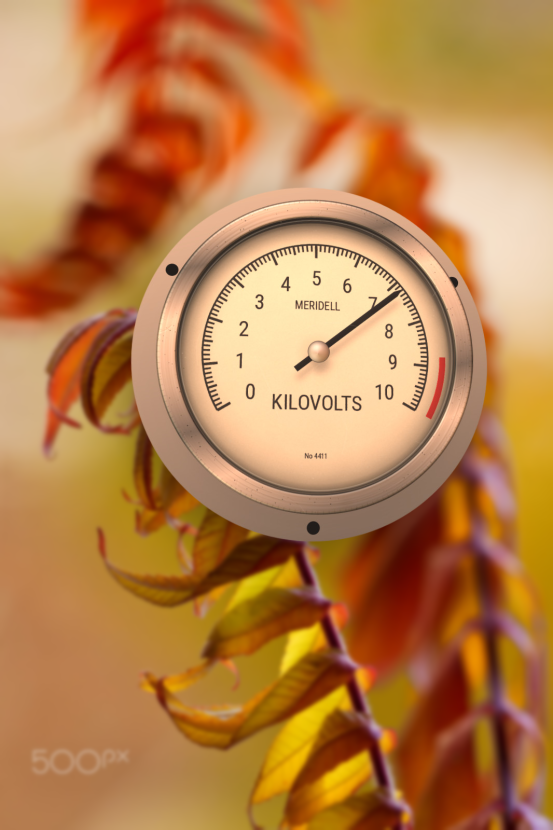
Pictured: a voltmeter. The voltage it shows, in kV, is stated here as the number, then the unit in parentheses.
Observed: 7.2 (kV)
